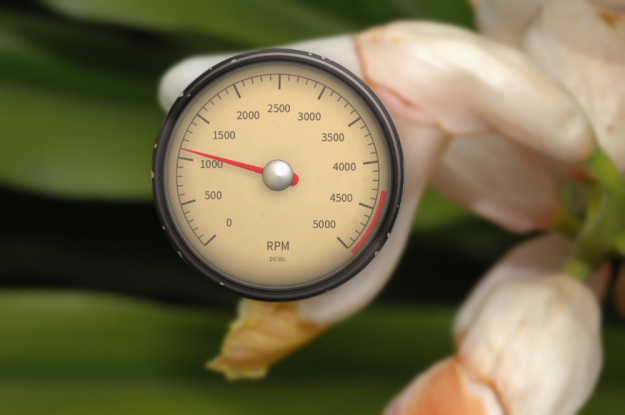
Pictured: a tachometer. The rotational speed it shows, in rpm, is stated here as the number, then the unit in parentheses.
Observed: 1100 (rpm)
